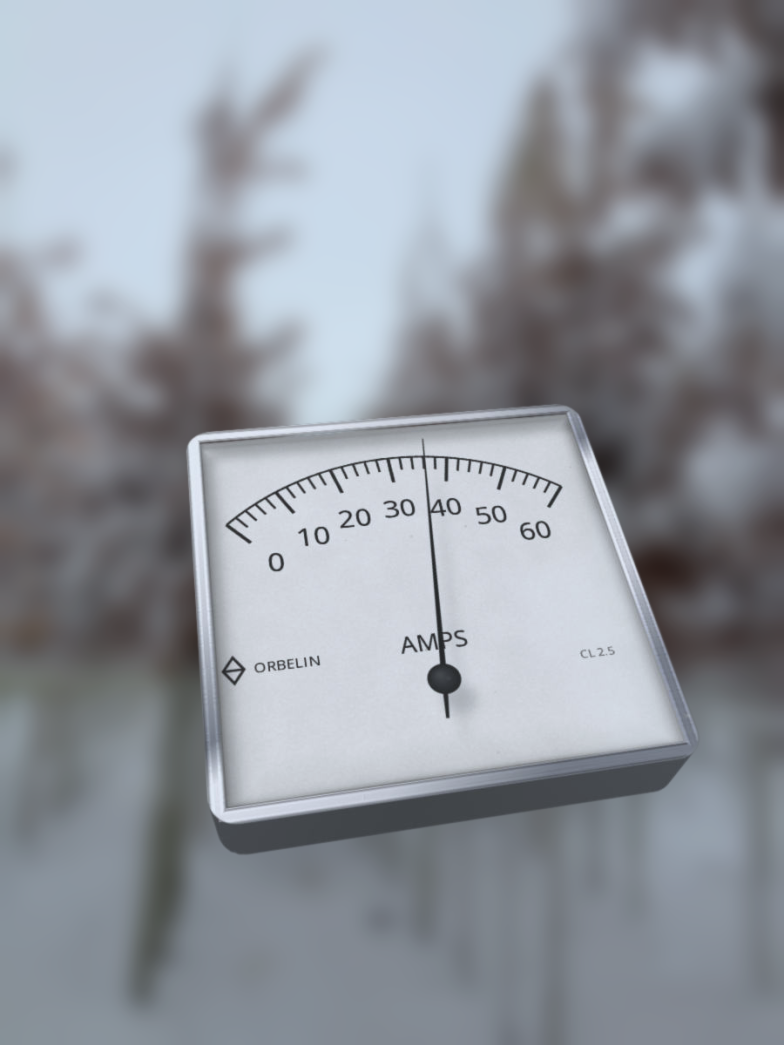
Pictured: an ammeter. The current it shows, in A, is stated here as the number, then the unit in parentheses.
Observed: 36 (A)
